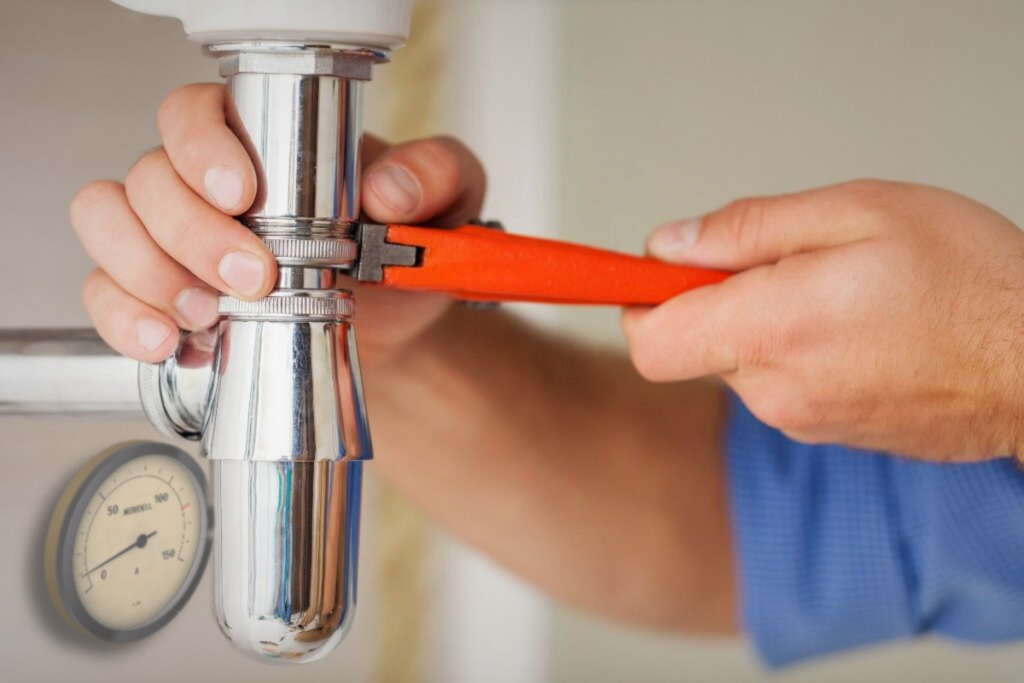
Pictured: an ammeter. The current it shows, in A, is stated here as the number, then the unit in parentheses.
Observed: 10 (A)
